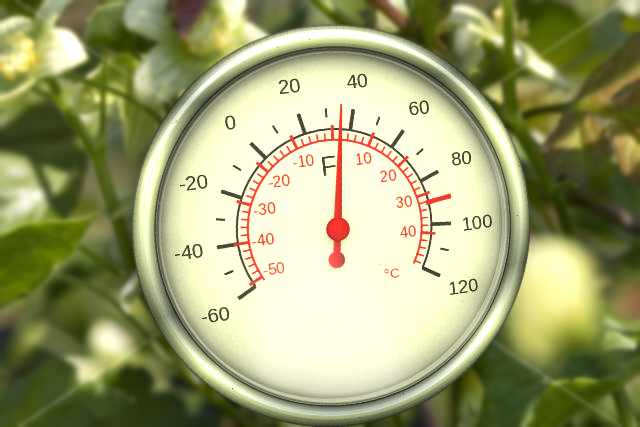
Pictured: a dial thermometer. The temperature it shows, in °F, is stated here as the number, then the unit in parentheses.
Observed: 35 (°F)
